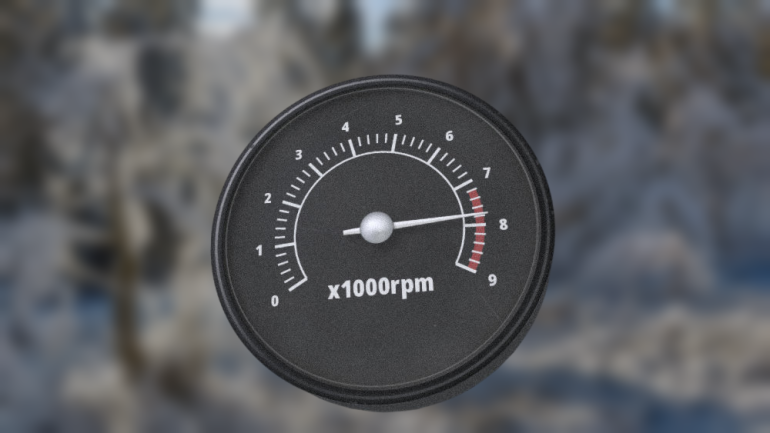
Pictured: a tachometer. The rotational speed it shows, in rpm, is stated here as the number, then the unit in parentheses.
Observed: 7800 (rpm)
